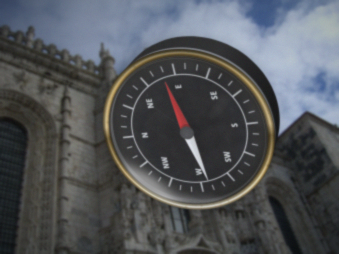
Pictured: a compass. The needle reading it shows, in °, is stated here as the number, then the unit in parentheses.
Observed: 80 (°)
